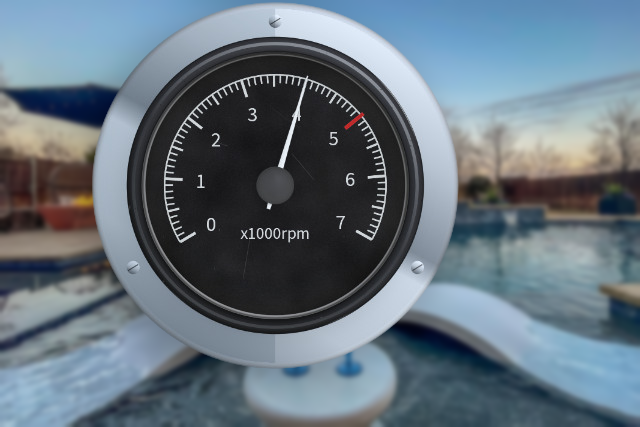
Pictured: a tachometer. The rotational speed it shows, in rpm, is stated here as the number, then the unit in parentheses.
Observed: 4000 (rpm)
